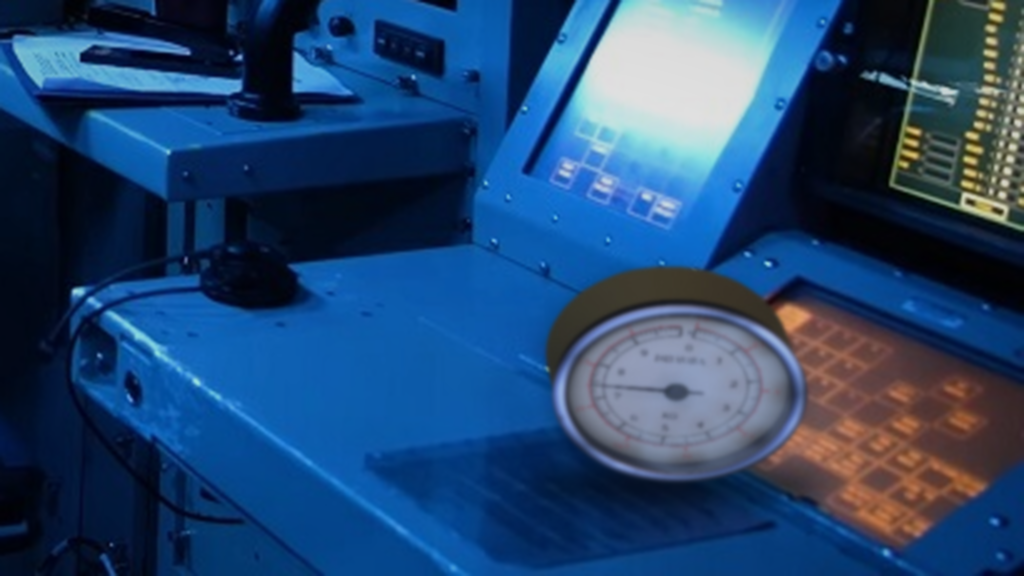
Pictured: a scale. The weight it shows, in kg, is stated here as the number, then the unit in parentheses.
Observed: 7.5 (kg)
